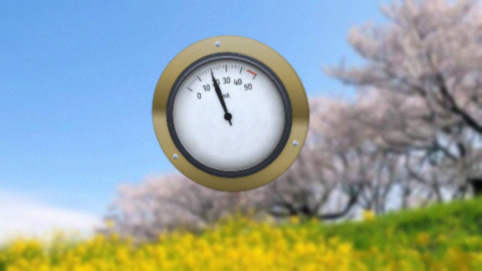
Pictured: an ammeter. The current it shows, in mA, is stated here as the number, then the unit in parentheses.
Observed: 20 (mA)
